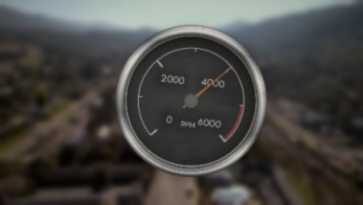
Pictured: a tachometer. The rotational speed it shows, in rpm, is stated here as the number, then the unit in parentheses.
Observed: 4000 (rpm)
